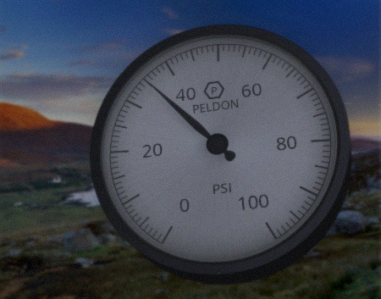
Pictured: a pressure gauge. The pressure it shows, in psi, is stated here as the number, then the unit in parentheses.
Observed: 35 (psi)
